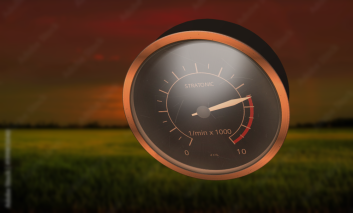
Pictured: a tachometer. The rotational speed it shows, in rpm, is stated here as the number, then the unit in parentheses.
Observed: 7500 (rpm)
